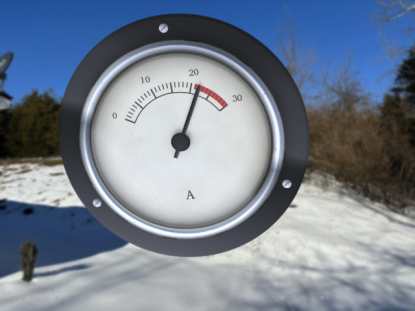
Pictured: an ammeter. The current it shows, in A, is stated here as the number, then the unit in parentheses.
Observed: 22 (A)
